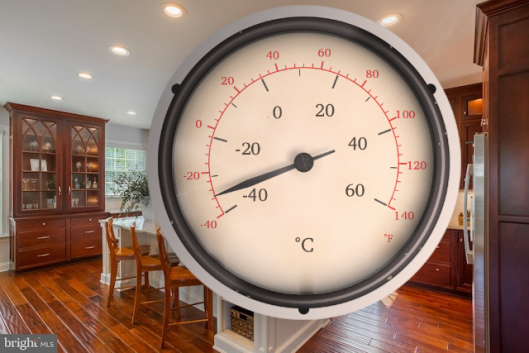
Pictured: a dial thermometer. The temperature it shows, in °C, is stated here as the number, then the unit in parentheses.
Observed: -35 (°C)
